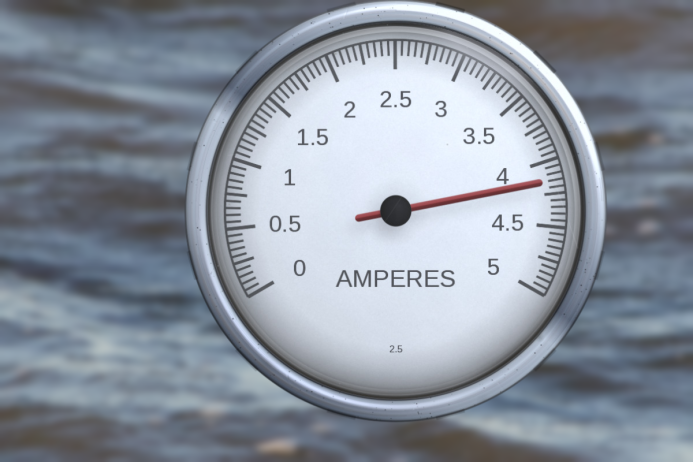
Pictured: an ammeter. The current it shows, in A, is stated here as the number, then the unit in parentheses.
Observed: 4.15 (A)
